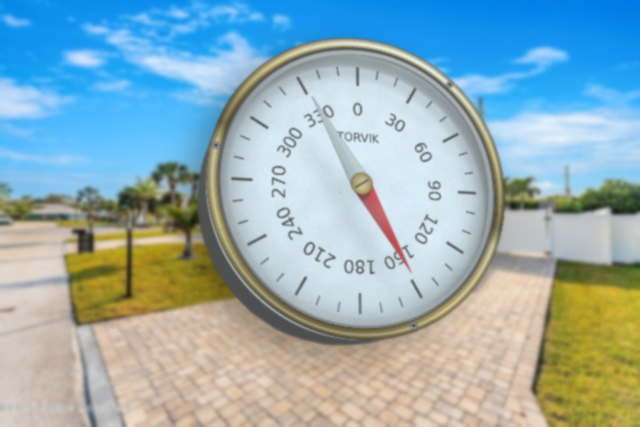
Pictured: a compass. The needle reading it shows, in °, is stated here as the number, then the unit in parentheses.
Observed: 150 (°)
